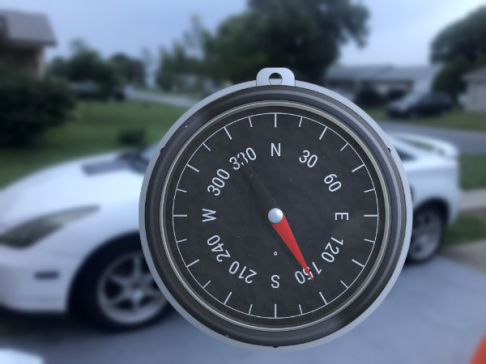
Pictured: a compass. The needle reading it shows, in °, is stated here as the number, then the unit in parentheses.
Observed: 150 (°)
